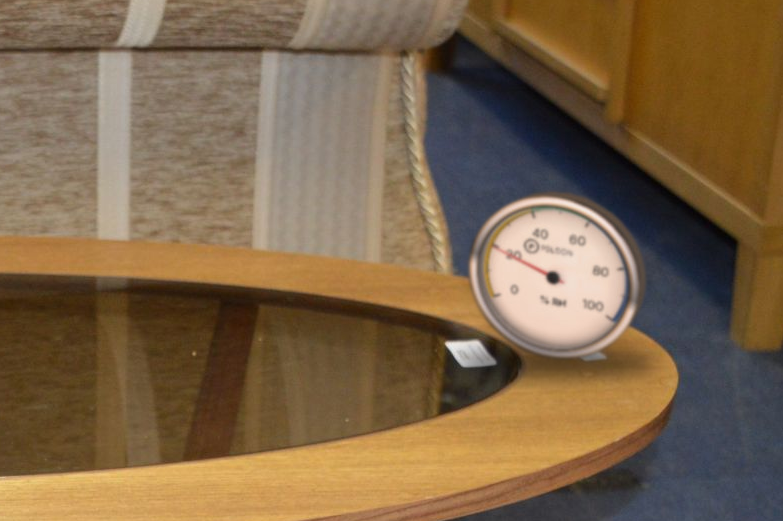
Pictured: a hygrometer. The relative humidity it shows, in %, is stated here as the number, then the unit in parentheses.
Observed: 20 (%)
